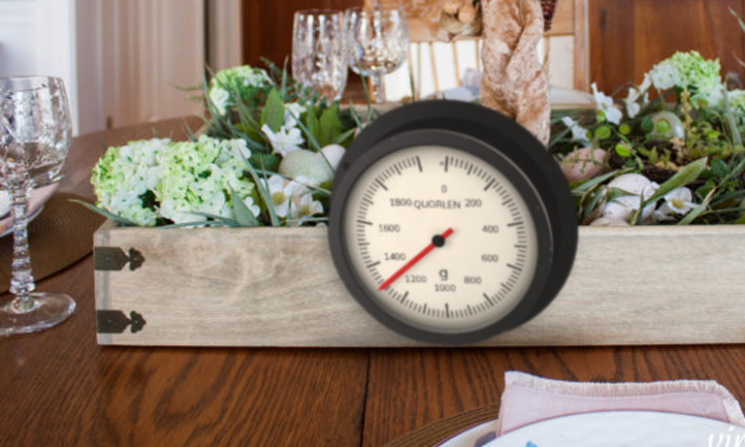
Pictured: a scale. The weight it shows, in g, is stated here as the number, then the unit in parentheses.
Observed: 1300 (g)
